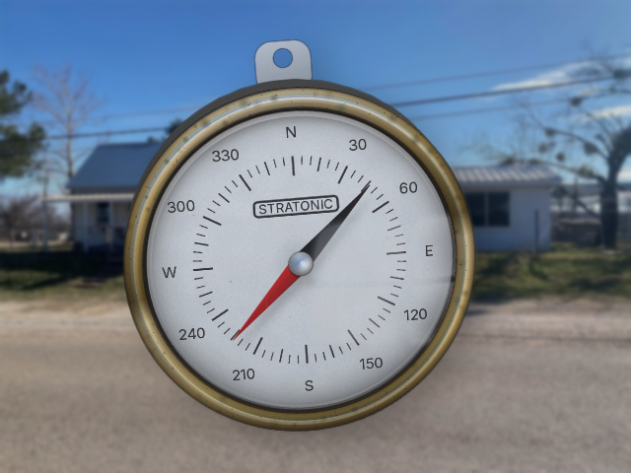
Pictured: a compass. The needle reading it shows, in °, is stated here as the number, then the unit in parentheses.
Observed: 225 (°)
